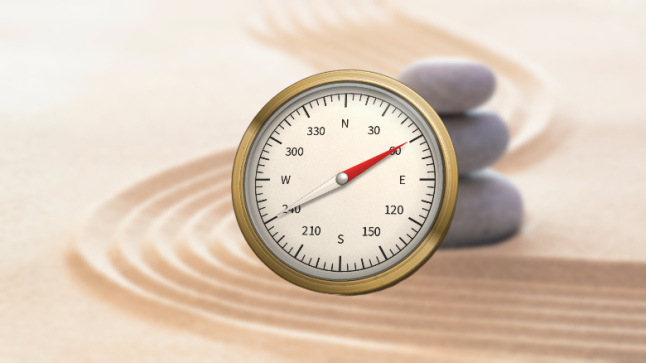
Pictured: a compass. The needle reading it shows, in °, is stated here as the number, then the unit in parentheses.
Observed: 60 (°)
